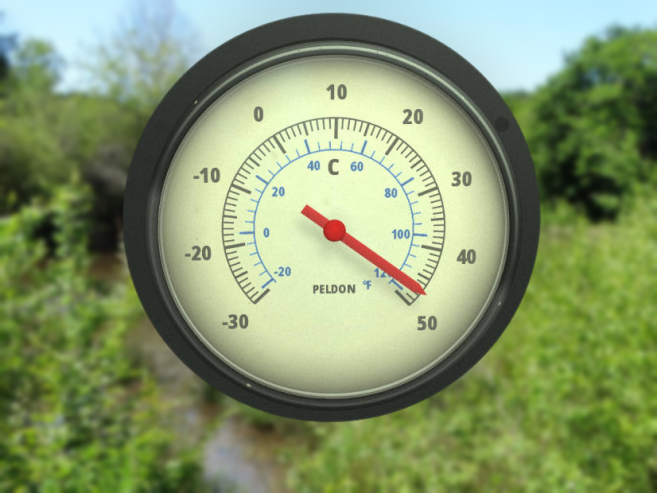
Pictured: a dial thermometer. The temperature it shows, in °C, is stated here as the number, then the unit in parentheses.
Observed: 47 (°C)
